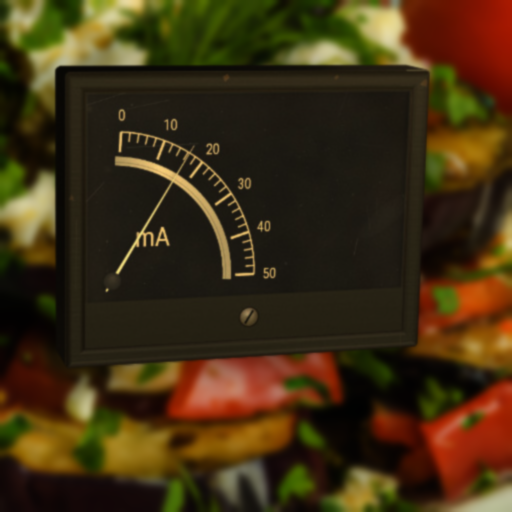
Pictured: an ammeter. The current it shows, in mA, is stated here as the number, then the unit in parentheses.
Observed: 16 (mA)
